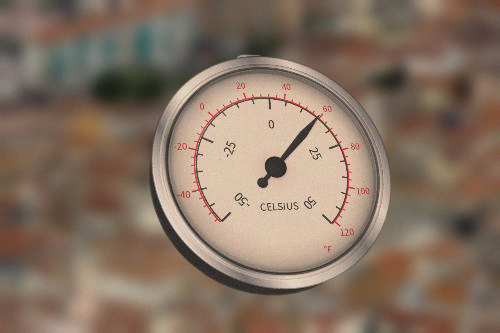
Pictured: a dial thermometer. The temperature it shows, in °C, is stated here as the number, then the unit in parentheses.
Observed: 15 (°C)
